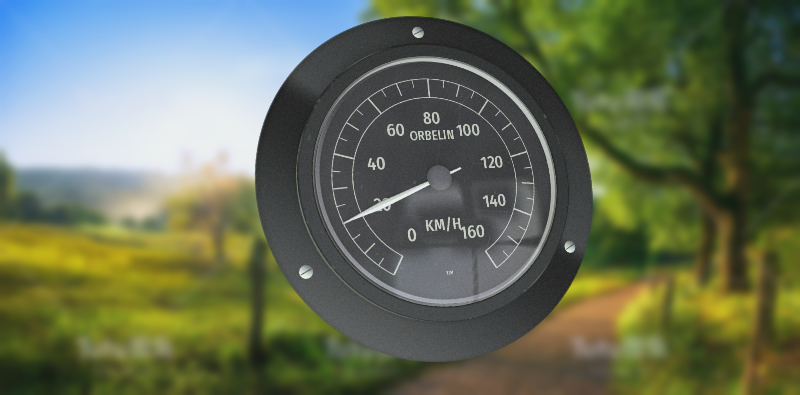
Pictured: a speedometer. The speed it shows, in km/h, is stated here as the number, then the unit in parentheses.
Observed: 20 (km/h)
